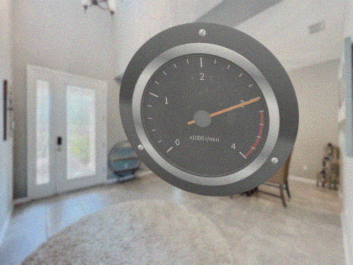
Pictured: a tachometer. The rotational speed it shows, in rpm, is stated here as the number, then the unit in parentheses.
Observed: 3000 (rpm)
